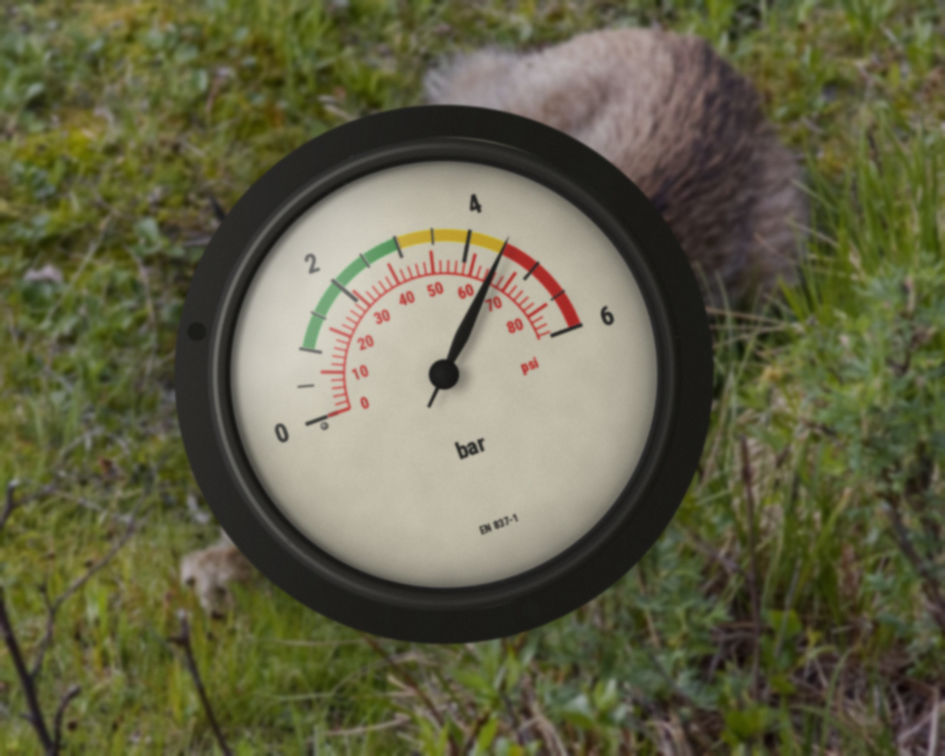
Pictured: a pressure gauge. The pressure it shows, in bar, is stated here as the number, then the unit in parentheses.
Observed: 4.5 (bar)
